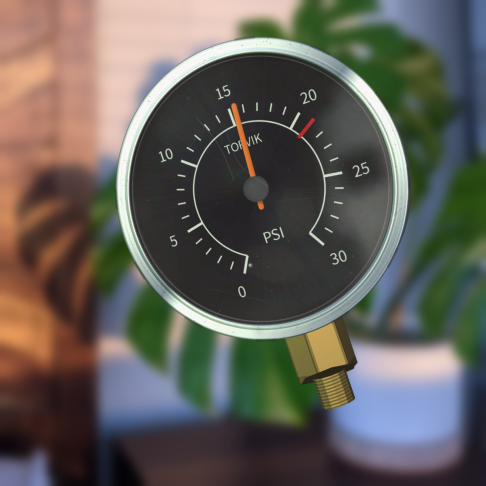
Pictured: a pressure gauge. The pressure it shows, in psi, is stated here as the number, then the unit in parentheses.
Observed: 15.5 (psi)
